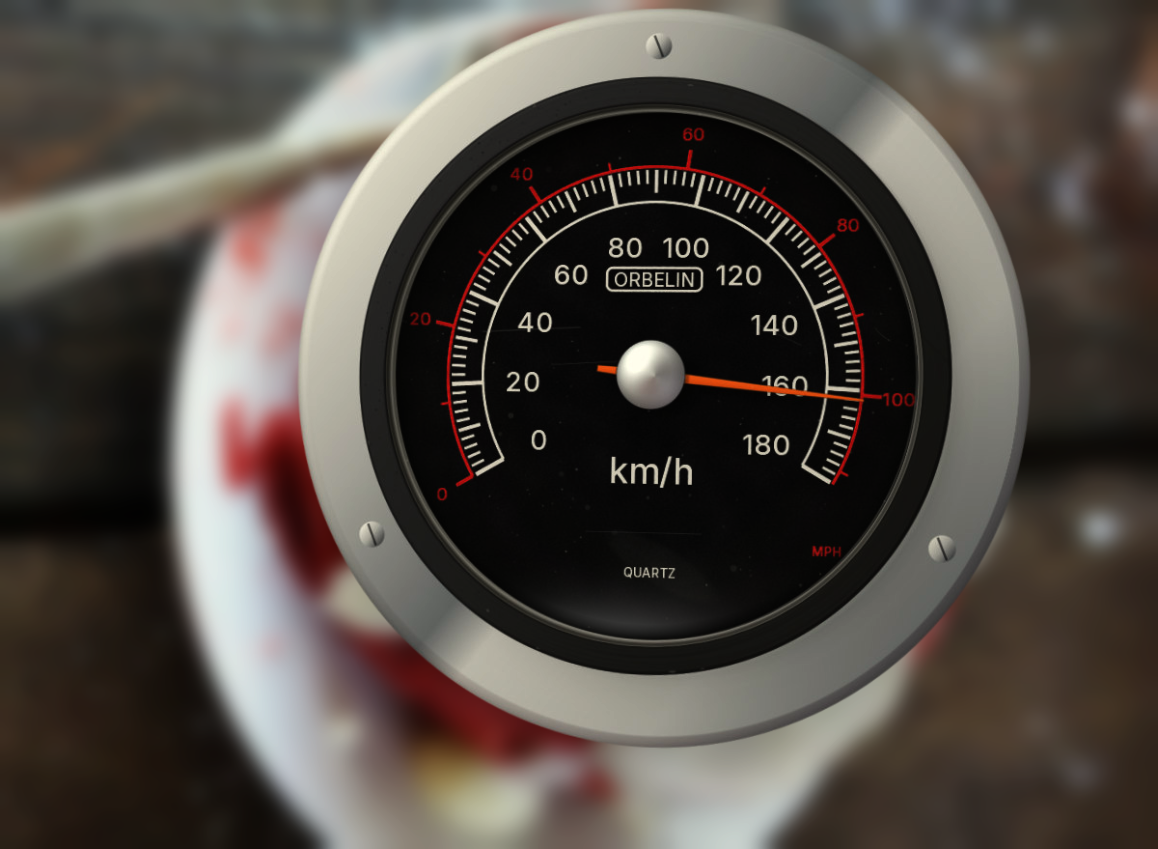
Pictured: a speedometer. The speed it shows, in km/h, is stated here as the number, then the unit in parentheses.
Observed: 162 (km/h)
